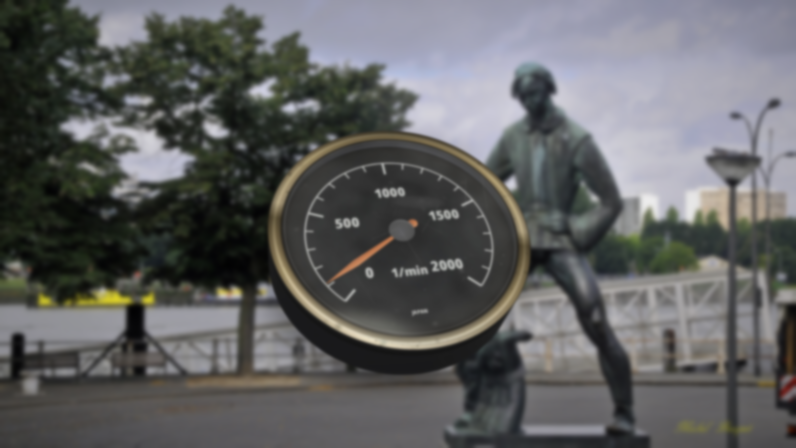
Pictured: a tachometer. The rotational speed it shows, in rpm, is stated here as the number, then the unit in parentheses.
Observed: 100 (rpm)
